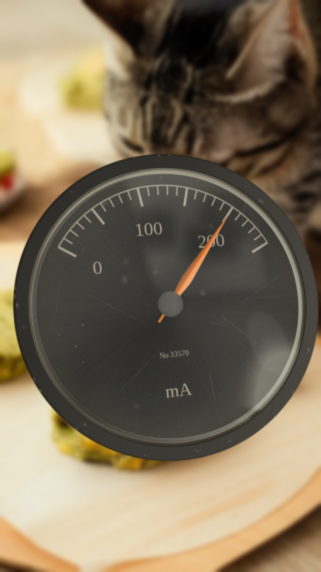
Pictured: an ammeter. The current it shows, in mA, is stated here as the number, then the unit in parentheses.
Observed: 200 (mA)
